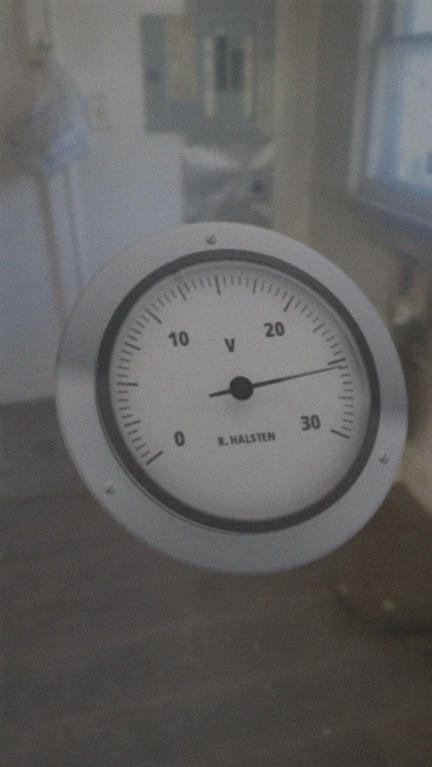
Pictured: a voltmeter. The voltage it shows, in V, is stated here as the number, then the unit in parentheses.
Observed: 25.5 (V)
